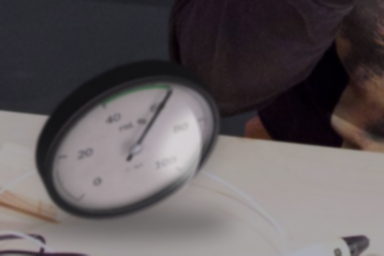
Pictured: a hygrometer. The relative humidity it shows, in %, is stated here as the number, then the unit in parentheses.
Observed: 60 (%)
